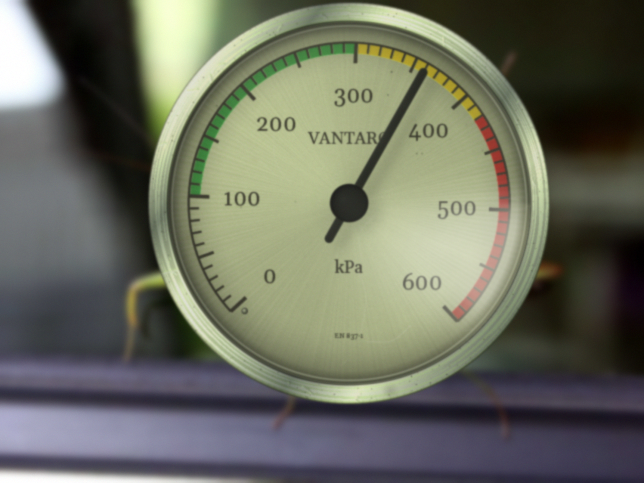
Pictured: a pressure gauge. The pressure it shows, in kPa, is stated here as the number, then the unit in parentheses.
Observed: 360 (kPa)
